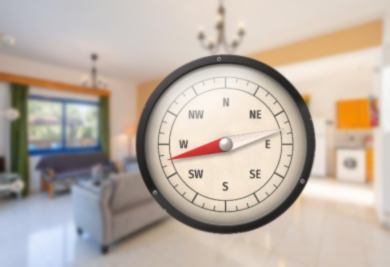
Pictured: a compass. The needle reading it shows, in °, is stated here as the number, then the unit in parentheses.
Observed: 255 (°)
